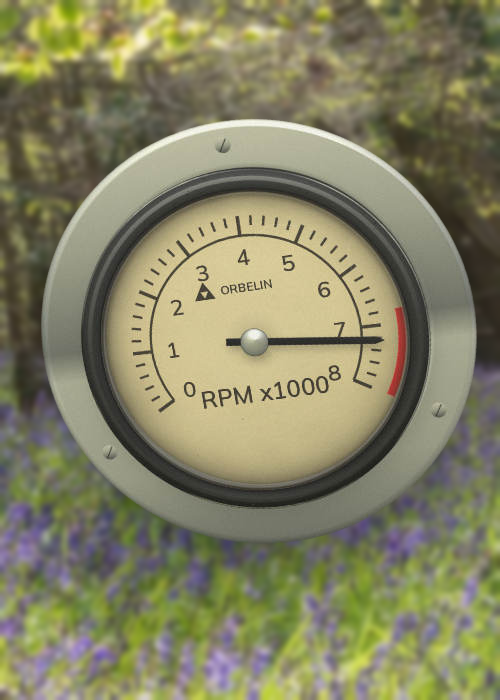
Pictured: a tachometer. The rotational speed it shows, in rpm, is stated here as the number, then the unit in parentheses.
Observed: 7200 (rpm)
